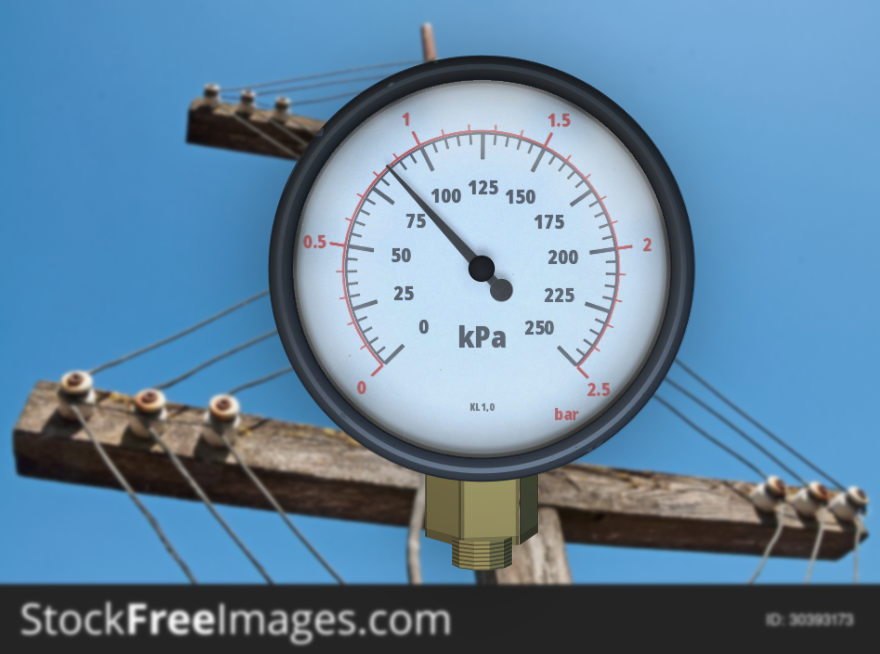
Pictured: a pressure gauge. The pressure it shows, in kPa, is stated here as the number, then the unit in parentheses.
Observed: 85 (kPa)
